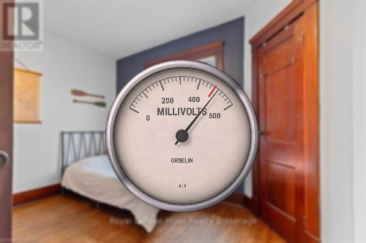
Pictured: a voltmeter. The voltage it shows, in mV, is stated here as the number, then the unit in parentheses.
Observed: 500 (mV)
